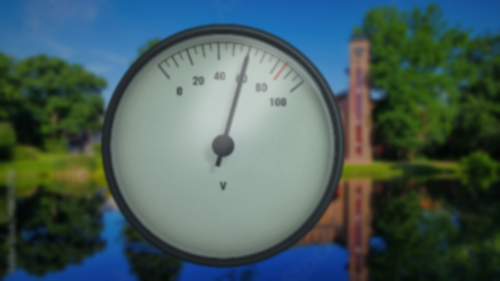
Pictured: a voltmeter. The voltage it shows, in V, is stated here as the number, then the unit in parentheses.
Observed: 60 (V)
